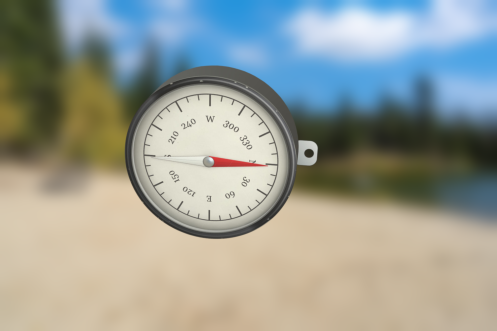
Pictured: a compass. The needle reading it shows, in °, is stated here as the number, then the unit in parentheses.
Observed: 0 (°)
